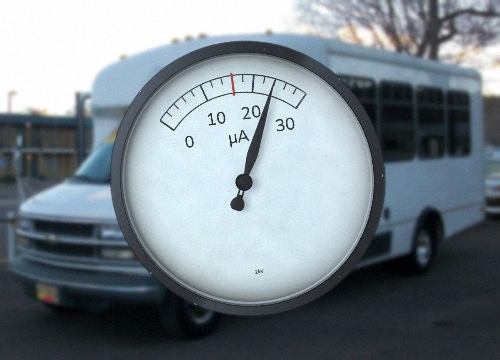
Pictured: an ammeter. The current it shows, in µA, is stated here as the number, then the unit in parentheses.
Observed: 24 (µA)
